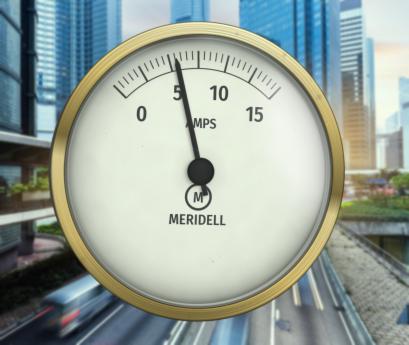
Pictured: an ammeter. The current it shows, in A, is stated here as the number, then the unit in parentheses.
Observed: 5.5 (A)
